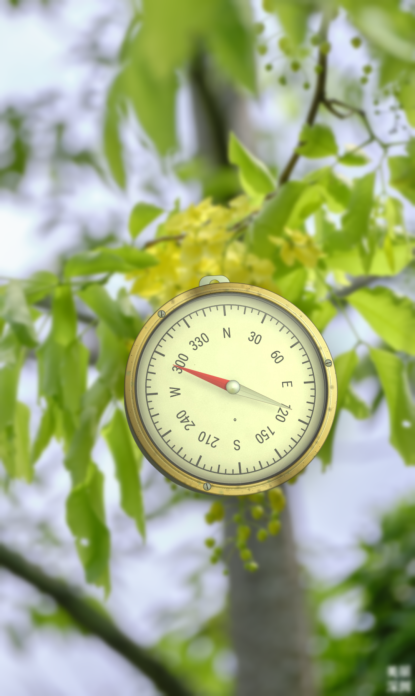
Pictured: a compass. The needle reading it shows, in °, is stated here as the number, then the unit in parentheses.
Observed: 295 (°)
